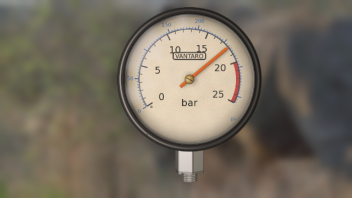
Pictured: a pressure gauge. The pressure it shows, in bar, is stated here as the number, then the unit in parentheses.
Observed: 18 (bar)
